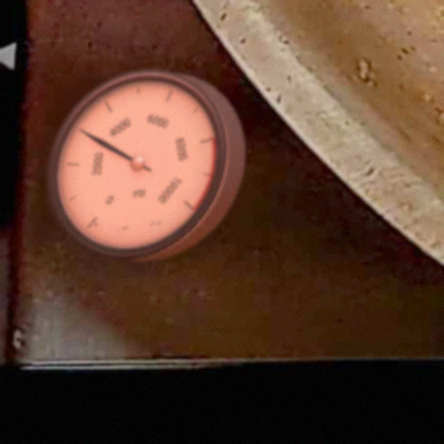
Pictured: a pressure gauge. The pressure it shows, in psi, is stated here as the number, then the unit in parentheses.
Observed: 3000 (psi)
